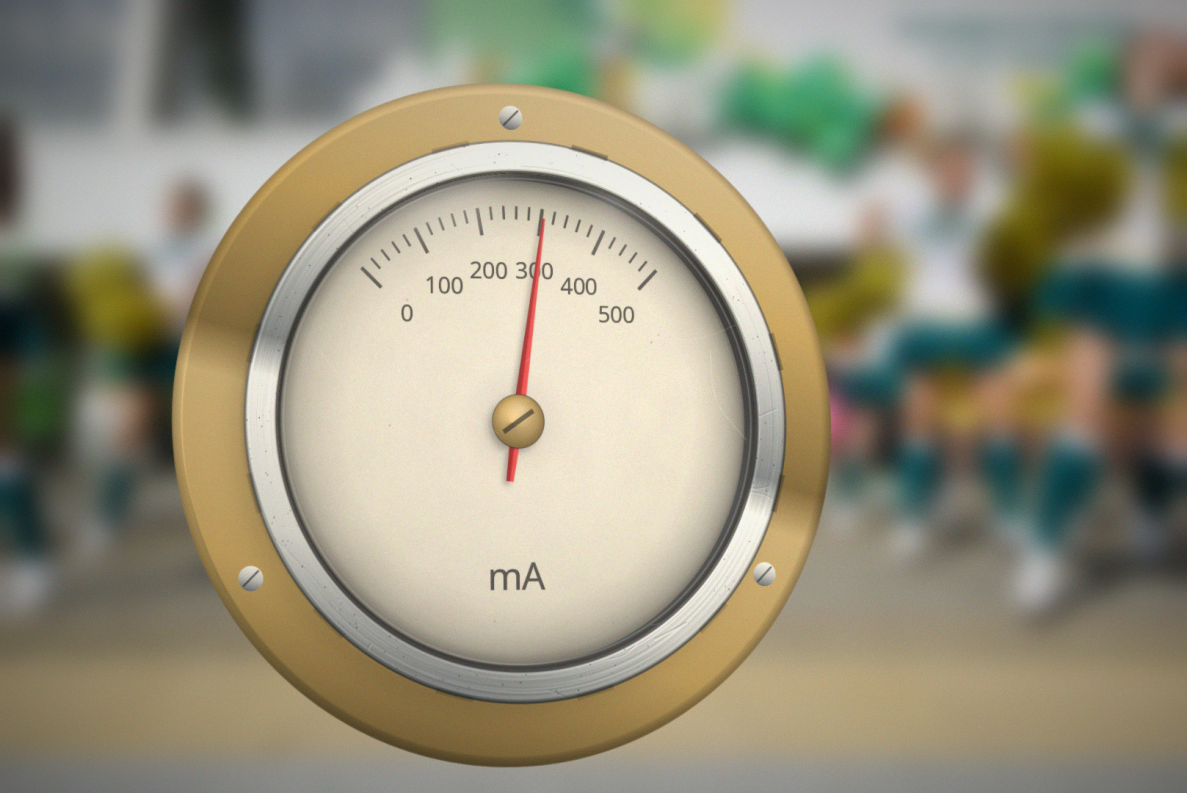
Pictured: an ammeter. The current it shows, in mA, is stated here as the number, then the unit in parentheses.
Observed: 300 (mA)
